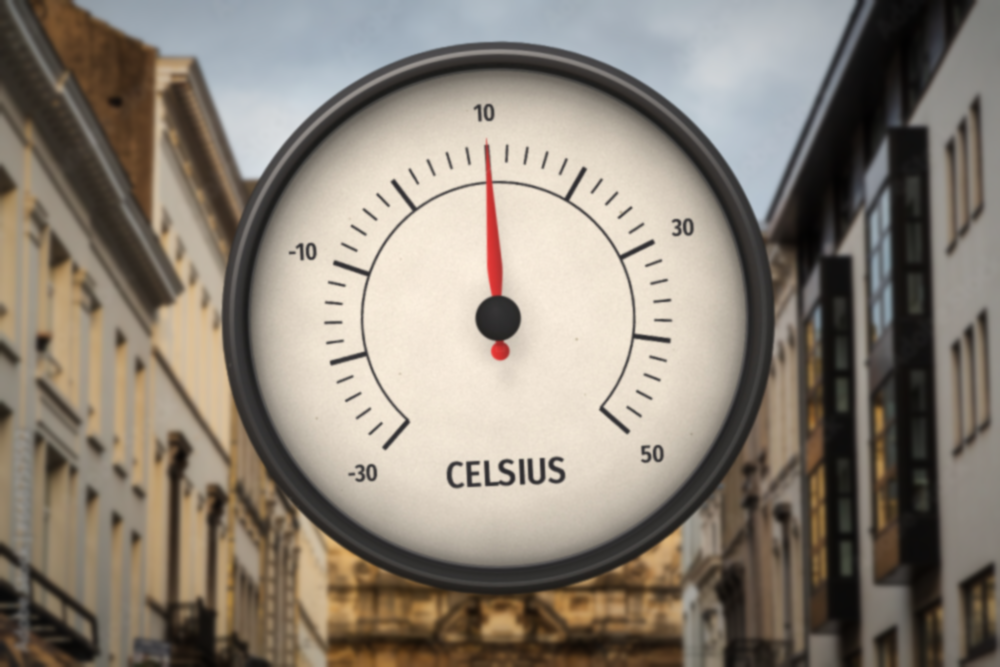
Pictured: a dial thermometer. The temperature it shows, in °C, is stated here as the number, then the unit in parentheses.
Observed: 10 (°C)
